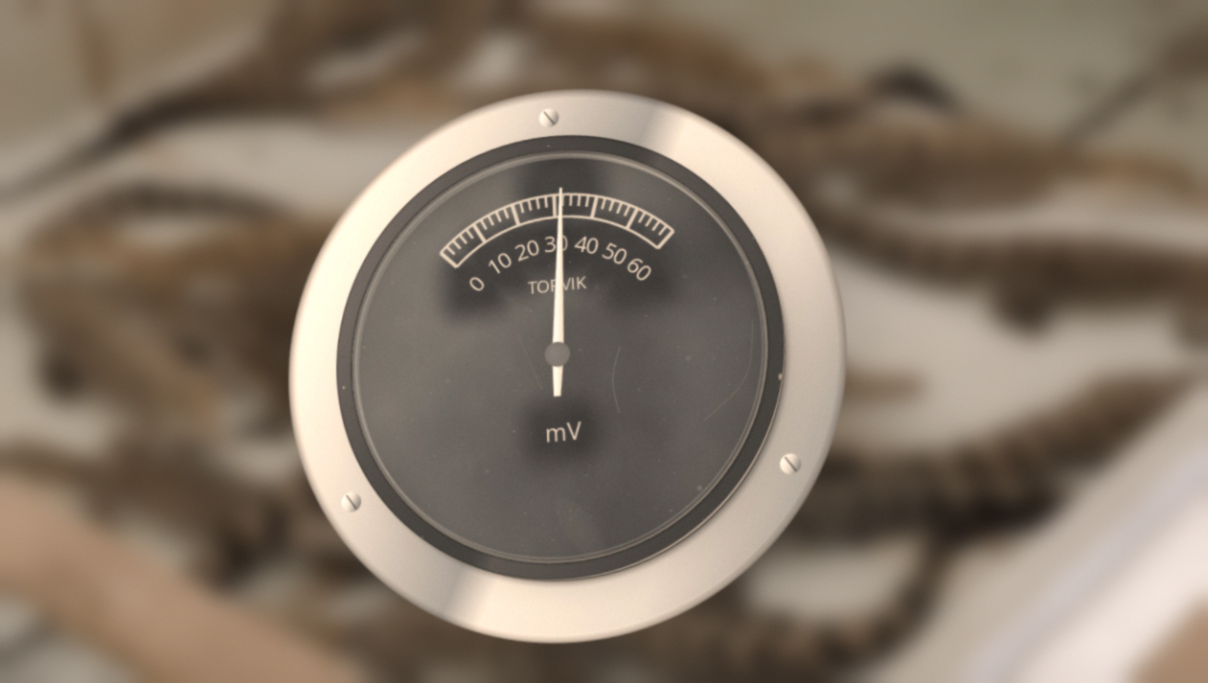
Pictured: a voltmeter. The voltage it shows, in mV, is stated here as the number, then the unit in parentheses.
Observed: 32 (mV)
